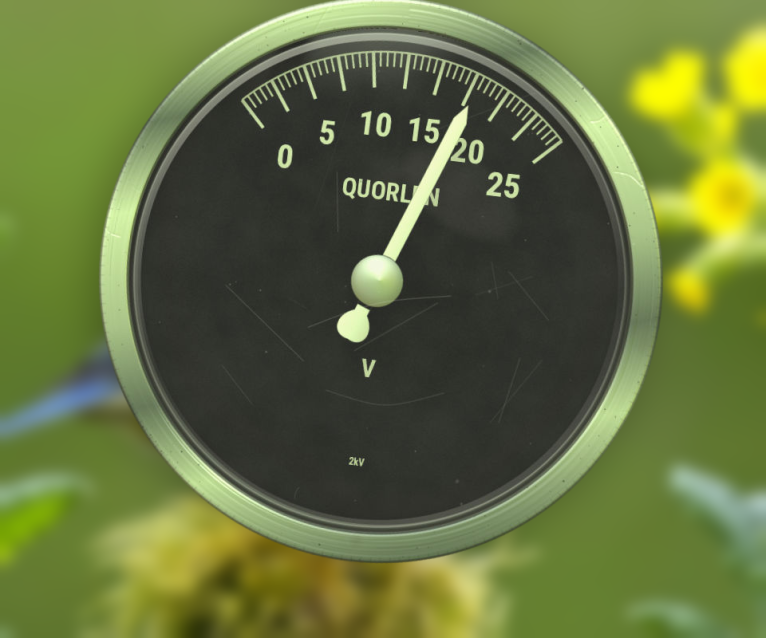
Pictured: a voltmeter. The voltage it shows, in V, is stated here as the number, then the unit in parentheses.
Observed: 18 (V)
